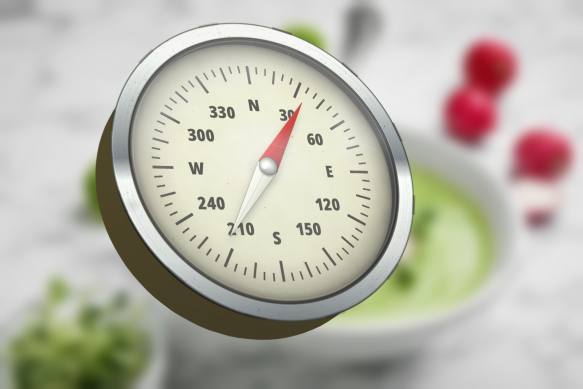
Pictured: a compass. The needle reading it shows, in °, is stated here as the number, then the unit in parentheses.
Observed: 35 (°)
